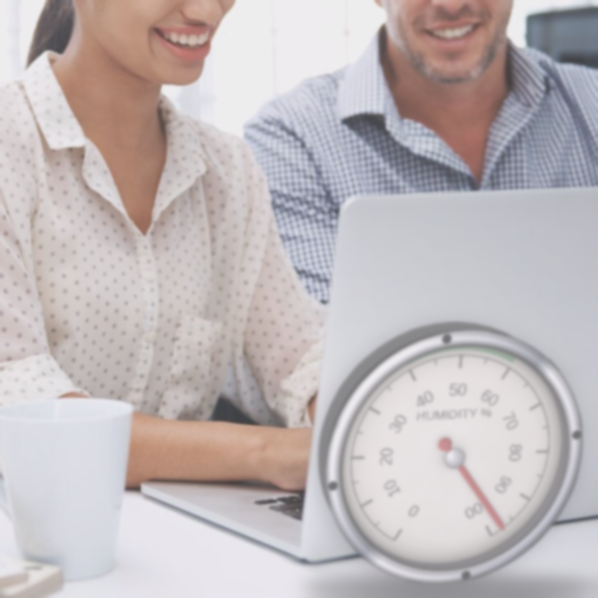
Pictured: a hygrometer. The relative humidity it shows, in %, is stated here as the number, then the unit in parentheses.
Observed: 97.5 (%)
